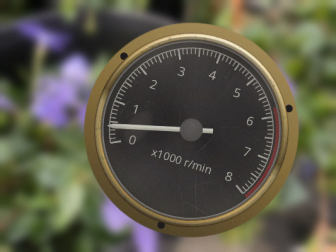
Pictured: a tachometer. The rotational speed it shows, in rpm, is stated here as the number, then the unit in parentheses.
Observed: 400 (rpm)
